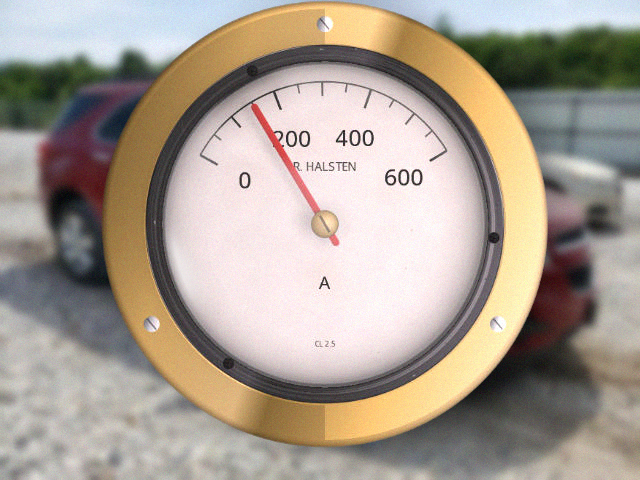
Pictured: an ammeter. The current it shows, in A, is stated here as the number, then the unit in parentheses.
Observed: 150 (A)
